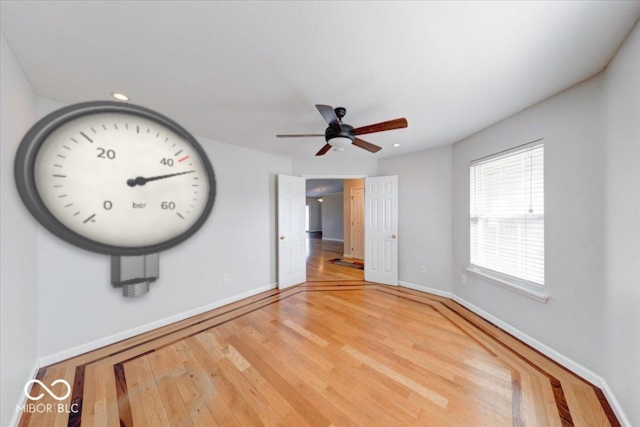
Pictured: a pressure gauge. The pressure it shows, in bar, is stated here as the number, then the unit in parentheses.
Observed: 46 (bar)
